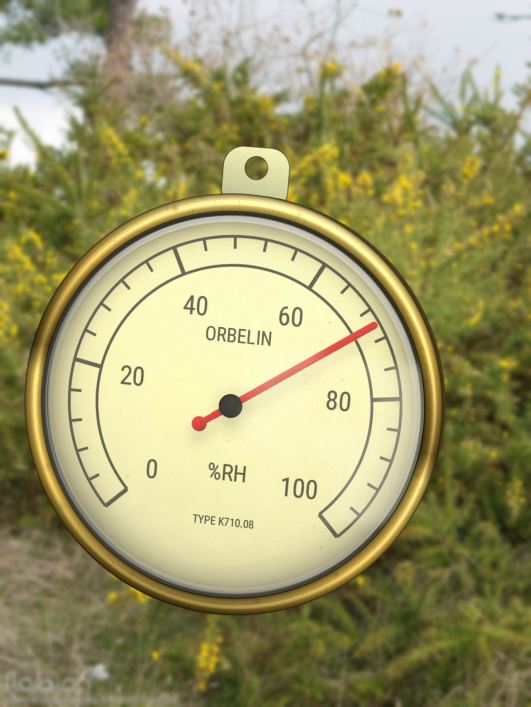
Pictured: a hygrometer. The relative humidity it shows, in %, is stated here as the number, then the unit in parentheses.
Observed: 70 (%)
